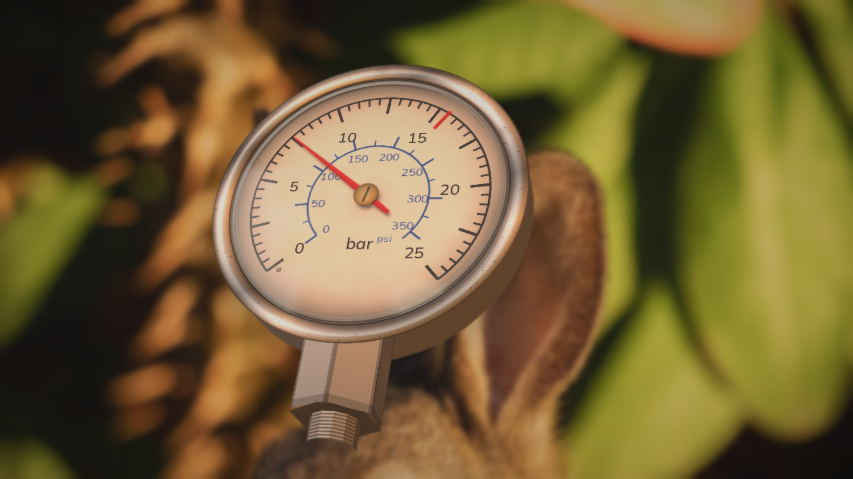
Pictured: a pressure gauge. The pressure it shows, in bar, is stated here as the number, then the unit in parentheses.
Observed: 7.5 (bar)
